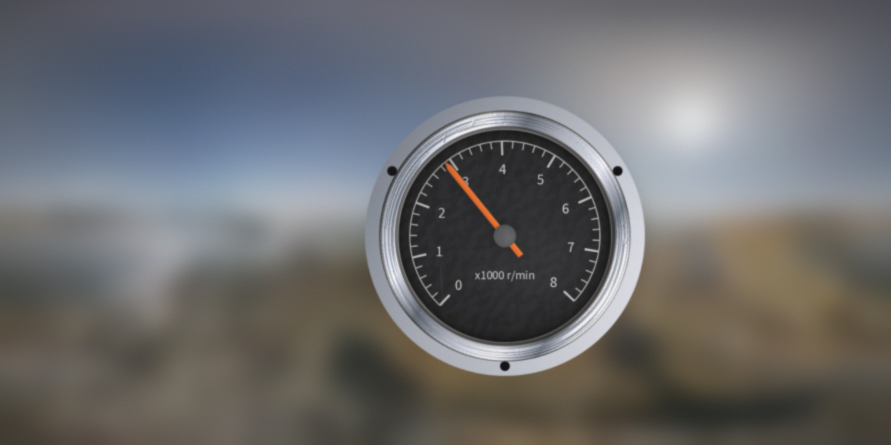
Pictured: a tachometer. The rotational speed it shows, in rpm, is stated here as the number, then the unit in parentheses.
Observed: 2900 (rpm)
